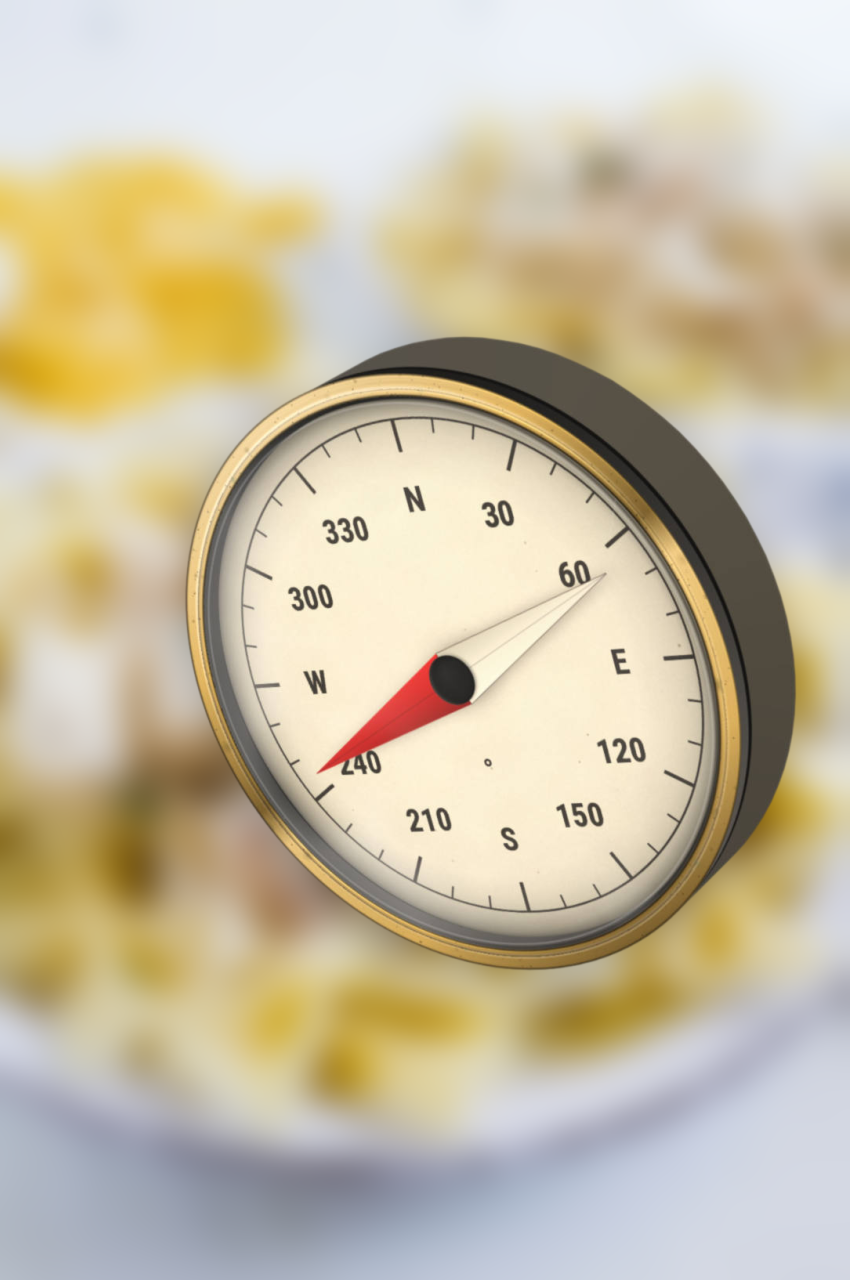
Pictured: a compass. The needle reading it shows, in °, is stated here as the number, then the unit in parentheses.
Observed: 245 (°)
